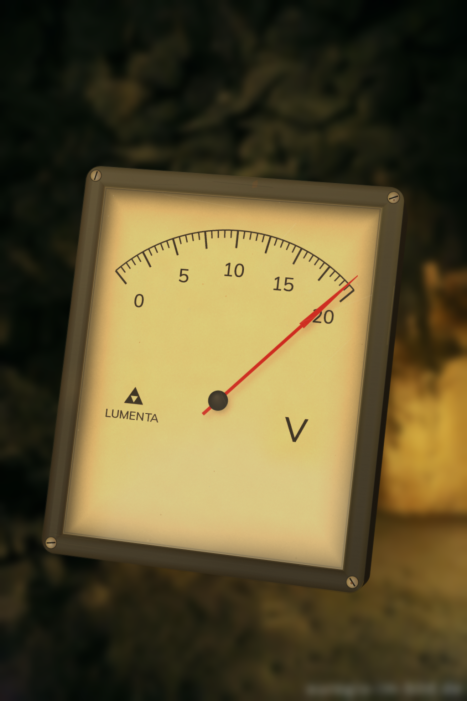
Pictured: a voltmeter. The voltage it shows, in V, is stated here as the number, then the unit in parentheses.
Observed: 19.5 (V)
